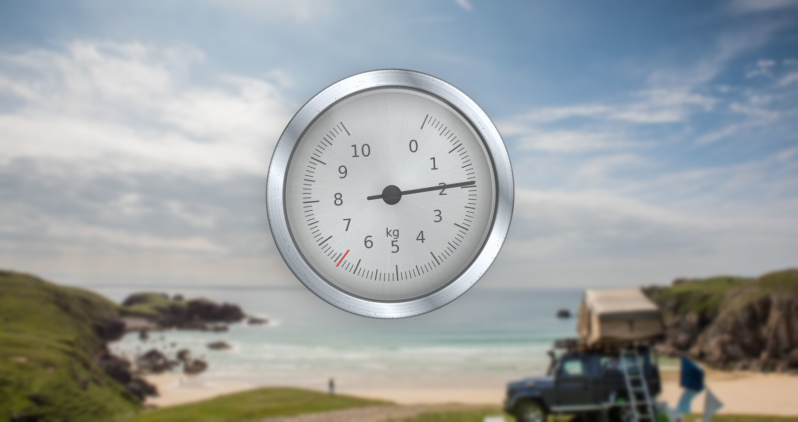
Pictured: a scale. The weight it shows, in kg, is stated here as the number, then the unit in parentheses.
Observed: 1.9 (kg)
